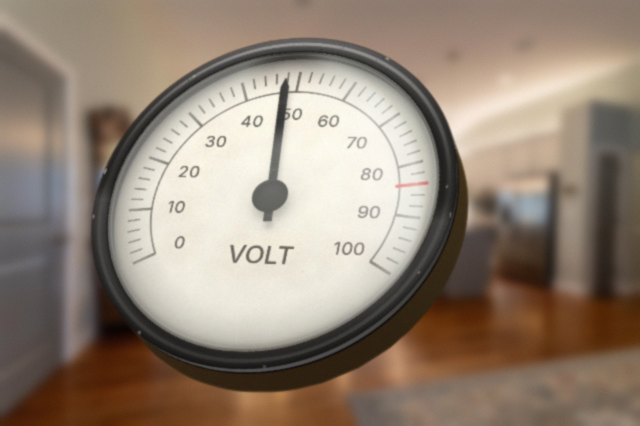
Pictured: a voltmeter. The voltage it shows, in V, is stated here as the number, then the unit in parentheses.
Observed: 48 (V)
